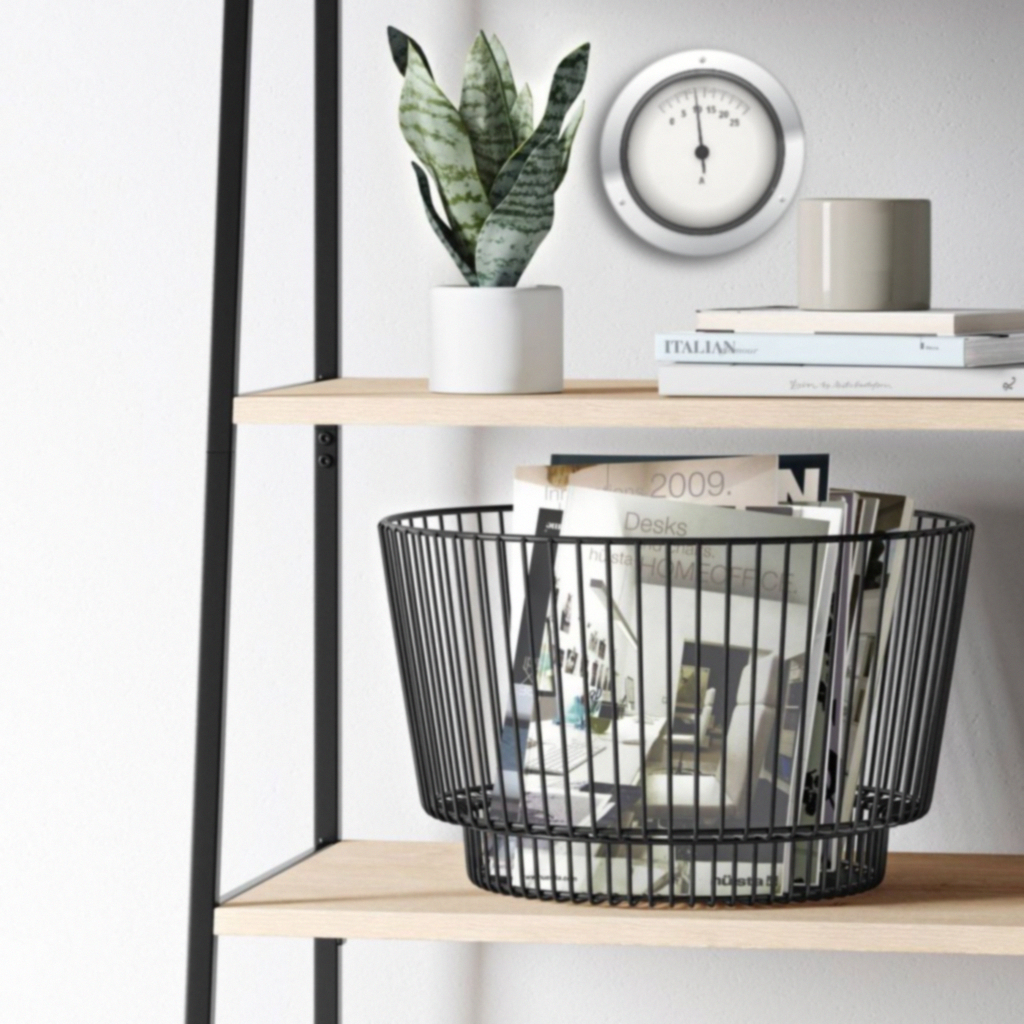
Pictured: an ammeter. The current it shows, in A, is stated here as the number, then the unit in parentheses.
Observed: 10 (A)
